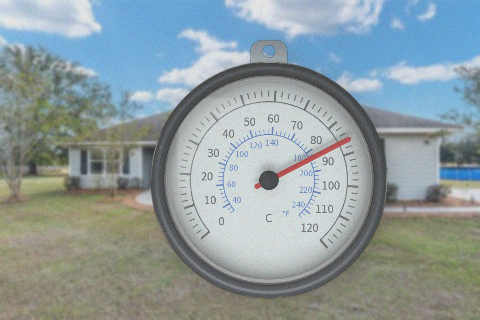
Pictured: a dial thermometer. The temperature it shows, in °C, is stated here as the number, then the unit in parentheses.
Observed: 86 (°C)
